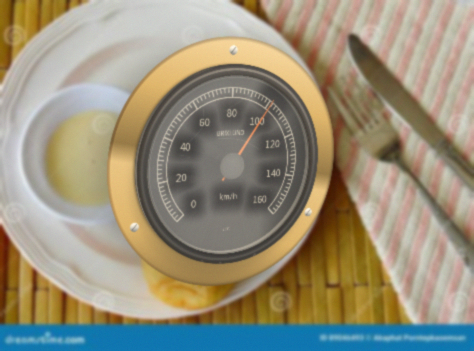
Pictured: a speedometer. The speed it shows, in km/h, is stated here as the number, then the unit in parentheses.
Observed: 100 (km/h)
